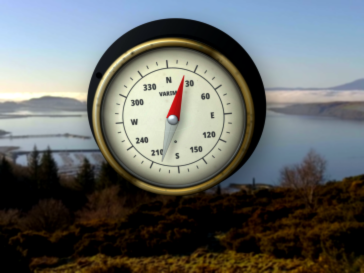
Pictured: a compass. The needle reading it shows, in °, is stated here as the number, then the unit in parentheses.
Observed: 20 (°)
